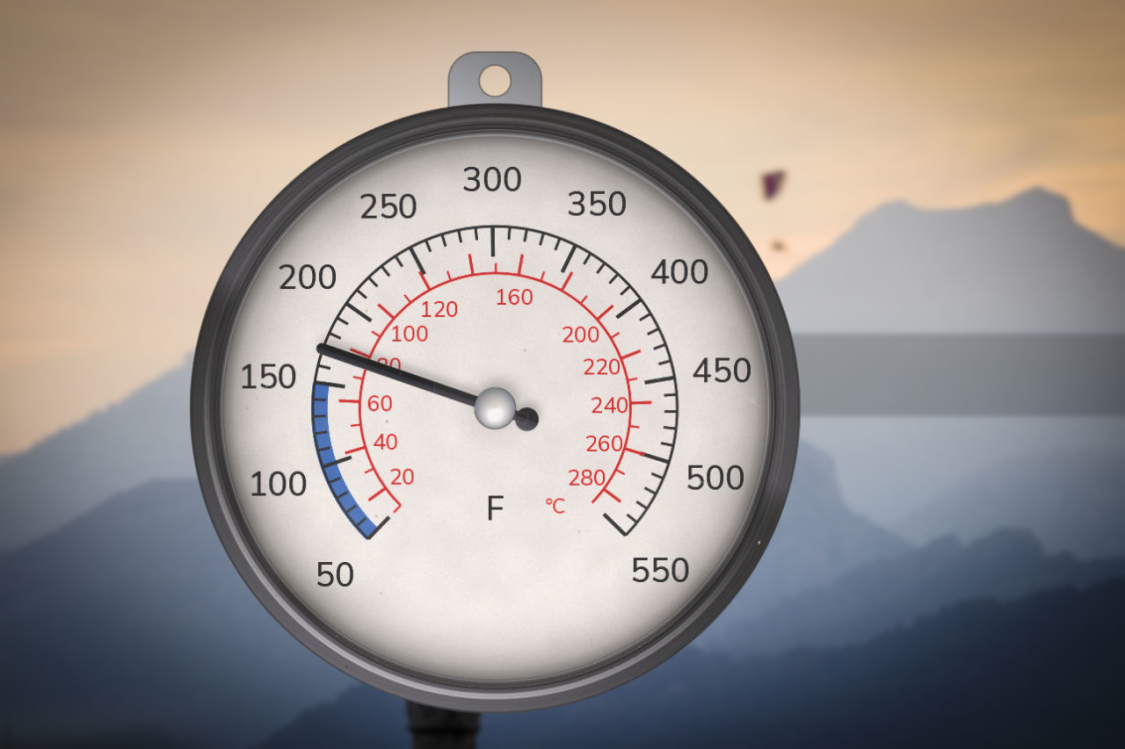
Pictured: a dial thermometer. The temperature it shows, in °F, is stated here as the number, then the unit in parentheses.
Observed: 170 (°F)
